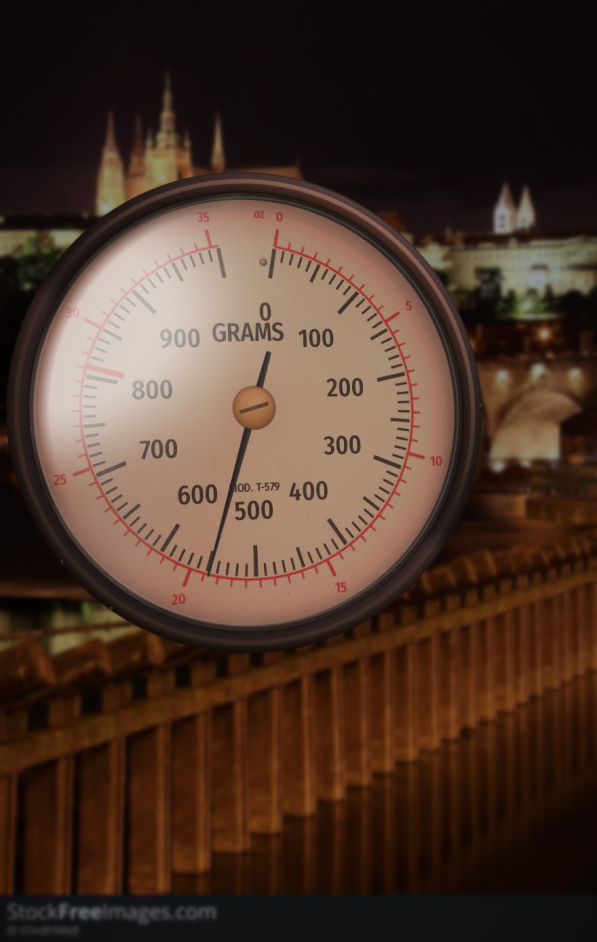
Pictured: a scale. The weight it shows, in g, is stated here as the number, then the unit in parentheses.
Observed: 550 (g)
